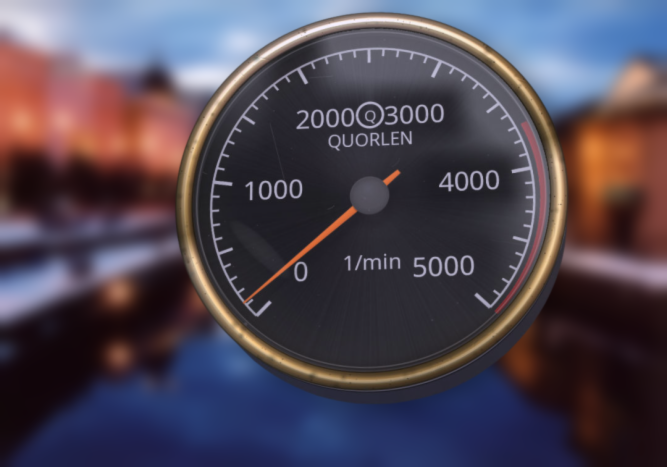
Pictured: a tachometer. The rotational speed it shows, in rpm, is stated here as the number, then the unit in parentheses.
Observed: 100 (rpm)
